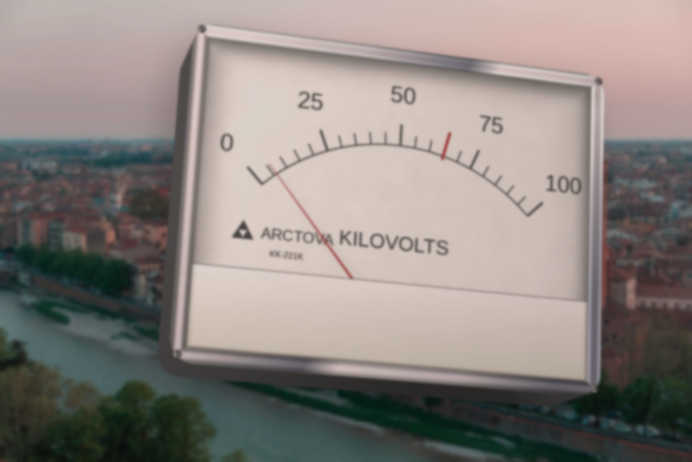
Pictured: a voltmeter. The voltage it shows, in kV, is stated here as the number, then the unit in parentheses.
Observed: 5 (kV)
